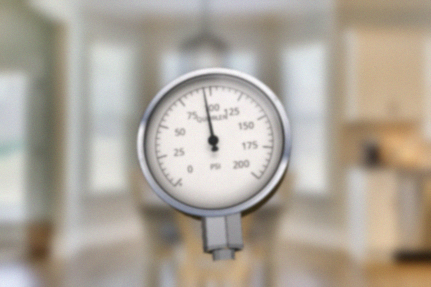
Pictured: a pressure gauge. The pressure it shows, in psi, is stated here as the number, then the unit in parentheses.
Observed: 95 (psi)
